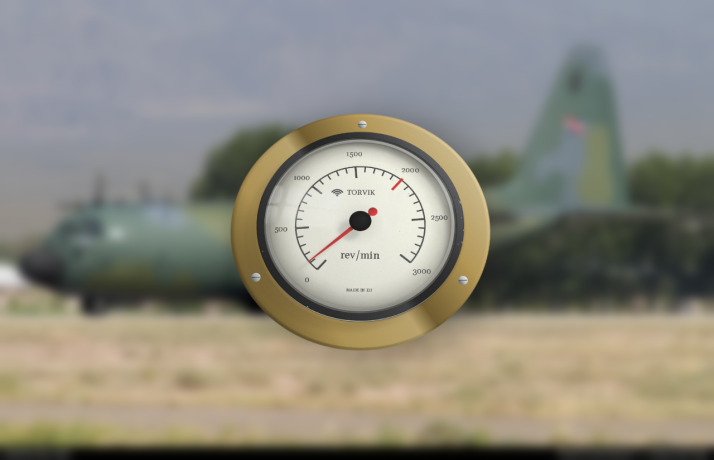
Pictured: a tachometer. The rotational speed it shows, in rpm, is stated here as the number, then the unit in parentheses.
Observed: 100 (rpm)
